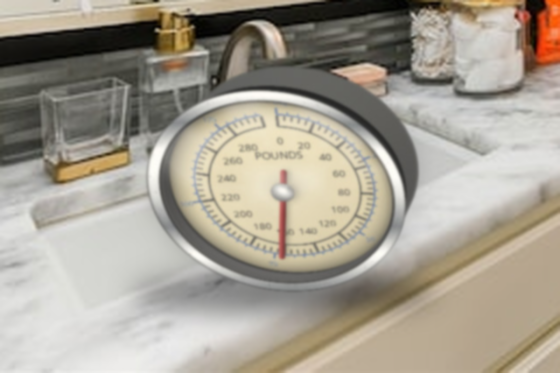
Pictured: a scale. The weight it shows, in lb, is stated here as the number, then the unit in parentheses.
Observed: 160 (lb)
